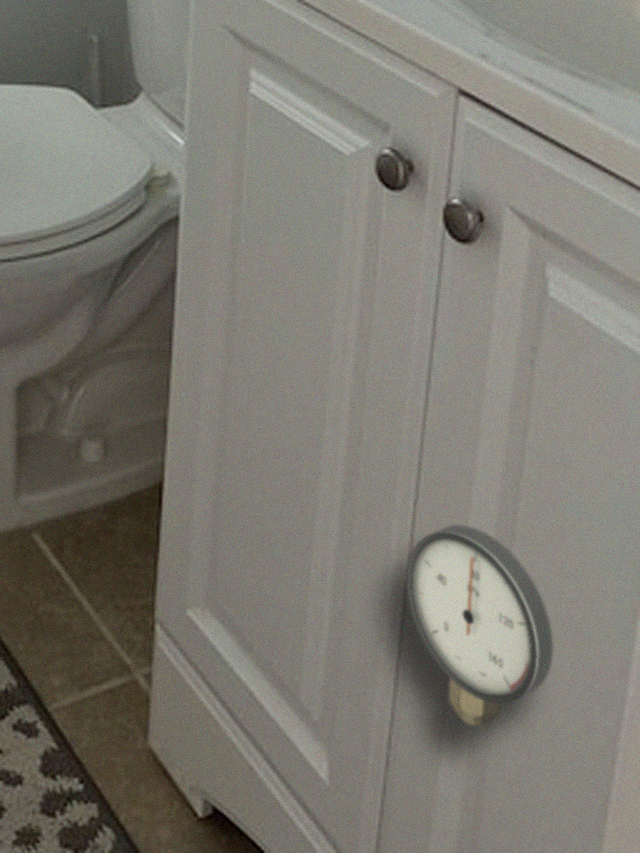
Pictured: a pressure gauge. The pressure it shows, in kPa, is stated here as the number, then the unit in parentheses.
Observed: 80 (kPa)
